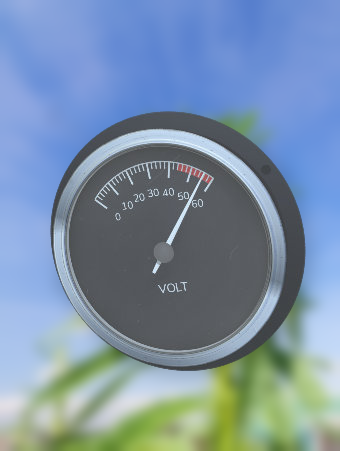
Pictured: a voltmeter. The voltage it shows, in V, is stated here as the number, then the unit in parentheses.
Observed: 56 (V)
